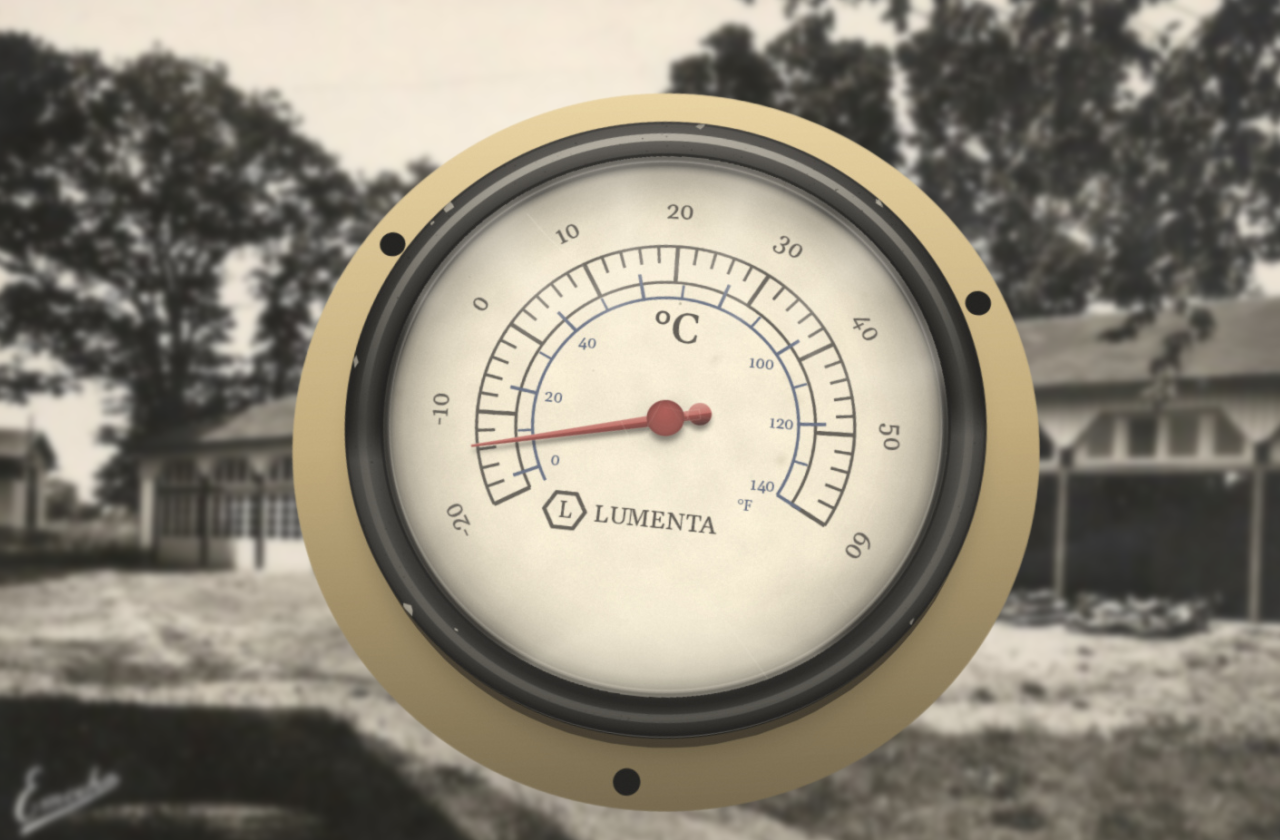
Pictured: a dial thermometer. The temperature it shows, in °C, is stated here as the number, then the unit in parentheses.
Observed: -14 (°C)
